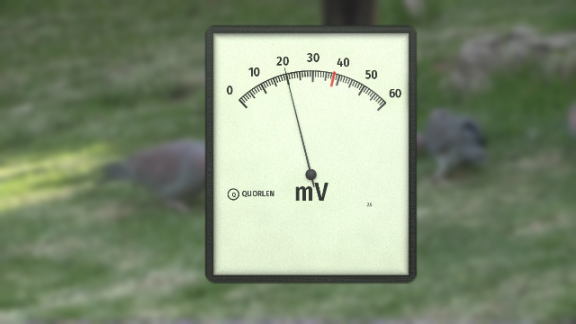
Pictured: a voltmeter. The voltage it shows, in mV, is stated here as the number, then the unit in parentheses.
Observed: 20 (mV)
